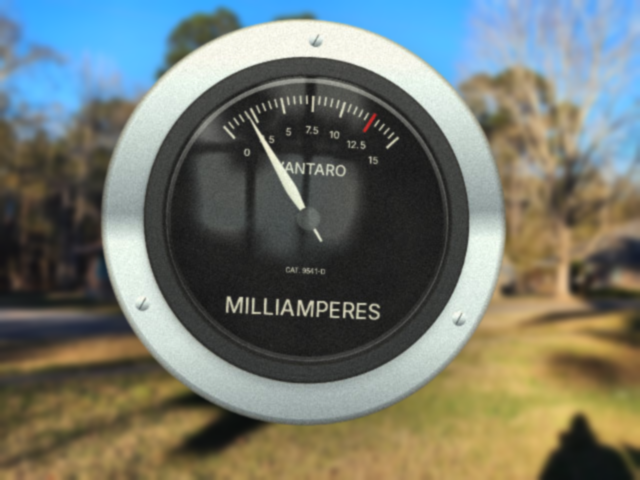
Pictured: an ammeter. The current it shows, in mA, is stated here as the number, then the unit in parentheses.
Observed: 2 (mA)
